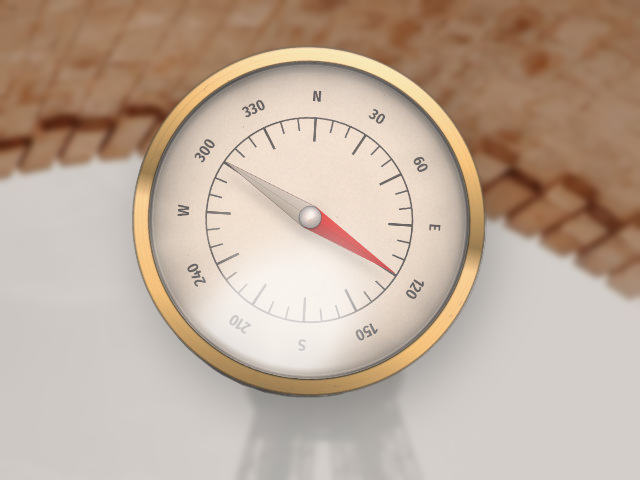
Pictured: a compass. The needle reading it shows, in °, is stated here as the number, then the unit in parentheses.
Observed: 120 (°)
